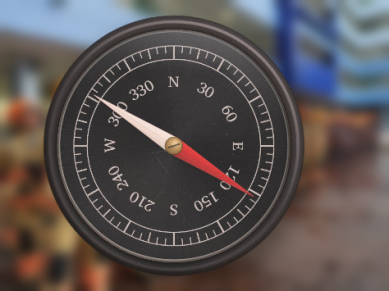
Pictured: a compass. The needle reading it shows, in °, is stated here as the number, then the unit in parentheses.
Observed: 122.5 (°)
